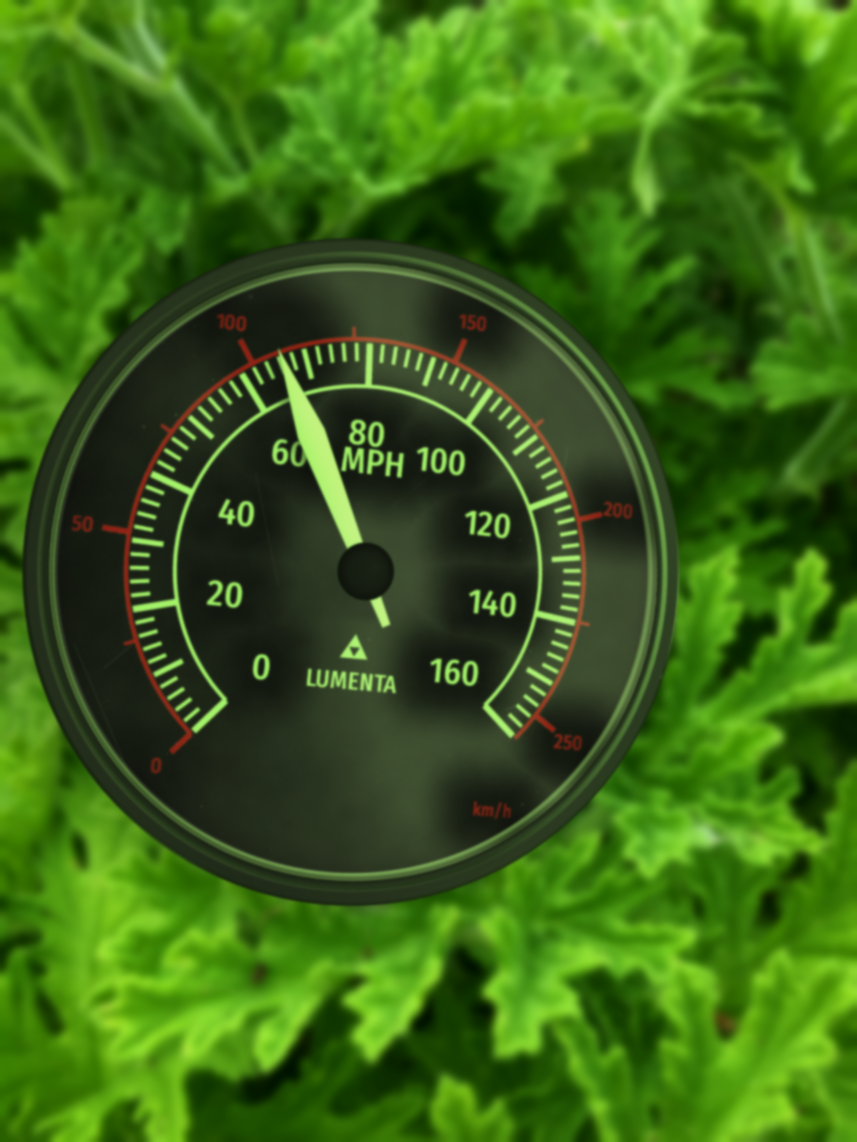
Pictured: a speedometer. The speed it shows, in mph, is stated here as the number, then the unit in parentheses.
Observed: 66 (mph)
